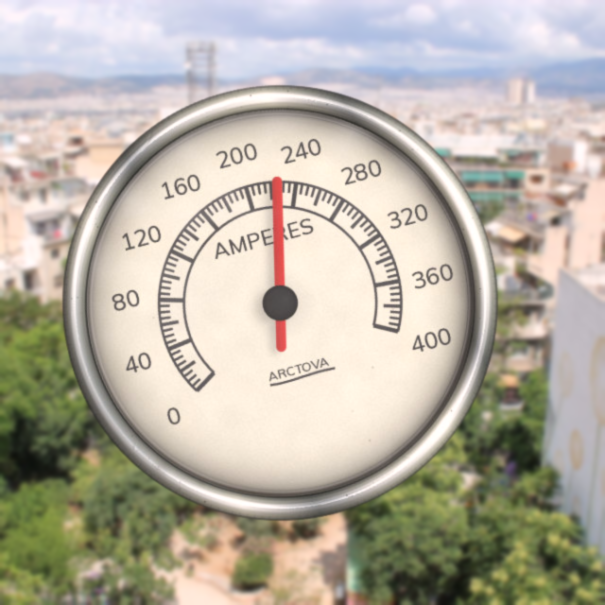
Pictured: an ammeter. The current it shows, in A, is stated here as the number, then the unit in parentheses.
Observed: 225 (A)
